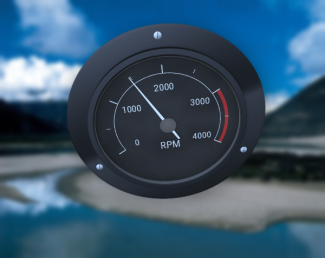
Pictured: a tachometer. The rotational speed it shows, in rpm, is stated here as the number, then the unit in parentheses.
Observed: 1500 (rpm)
